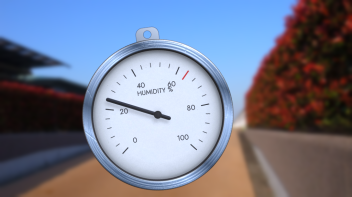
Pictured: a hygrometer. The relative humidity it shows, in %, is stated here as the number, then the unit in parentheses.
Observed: 24 (%)
